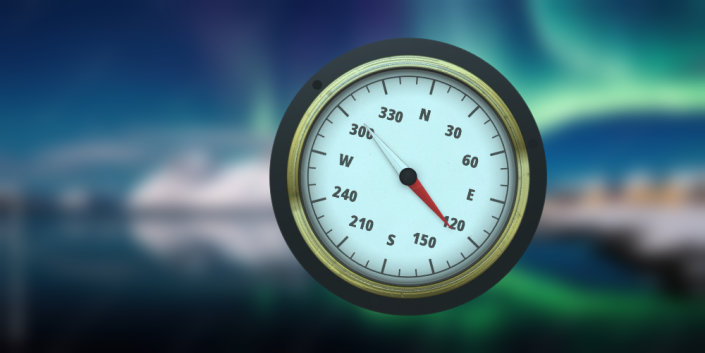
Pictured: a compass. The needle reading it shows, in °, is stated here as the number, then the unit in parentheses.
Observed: 125 (°)
